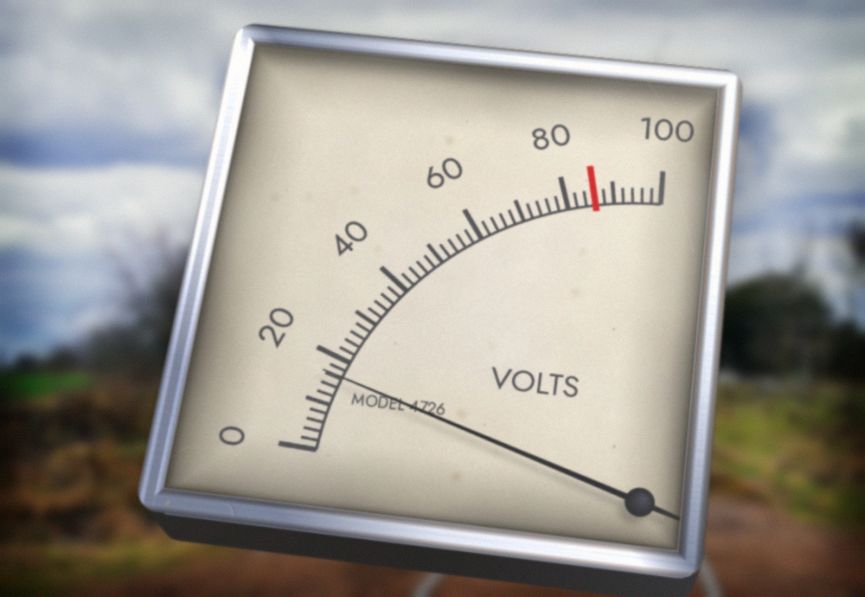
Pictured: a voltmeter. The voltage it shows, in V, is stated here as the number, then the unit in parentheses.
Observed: 16 (V)
